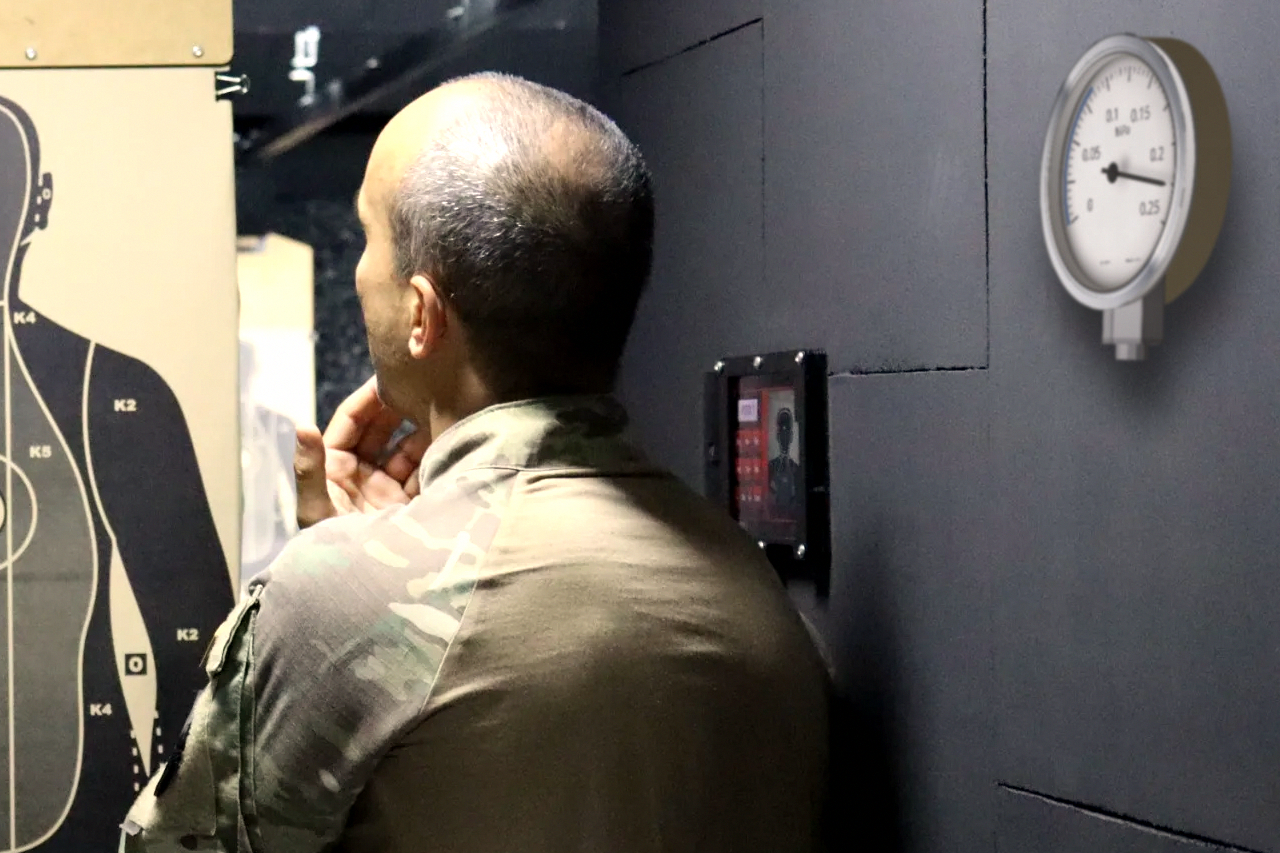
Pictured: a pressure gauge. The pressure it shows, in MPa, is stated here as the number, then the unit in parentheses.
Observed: 0.225 (MPa)
